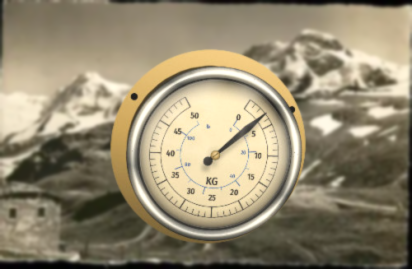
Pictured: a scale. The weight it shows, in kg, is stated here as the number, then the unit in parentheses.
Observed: 3 (kg)
